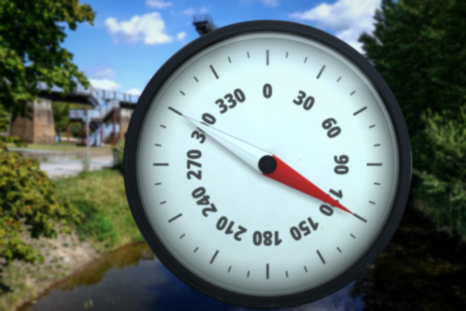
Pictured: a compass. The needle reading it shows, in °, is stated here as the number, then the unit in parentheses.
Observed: 120 (°)
